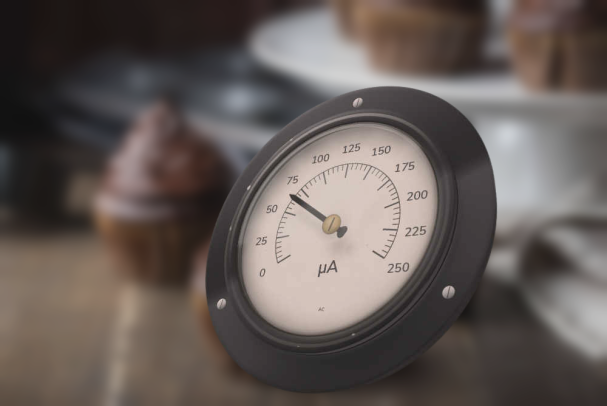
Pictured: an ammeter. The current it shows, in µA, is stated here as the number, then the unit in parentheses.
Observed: 65 (µA)
